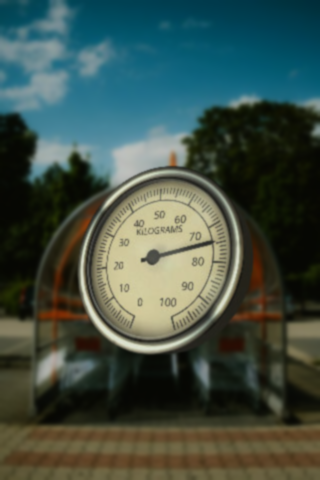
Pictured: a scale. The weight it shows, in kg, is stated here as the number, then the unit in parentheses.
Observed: 75 (kg)
